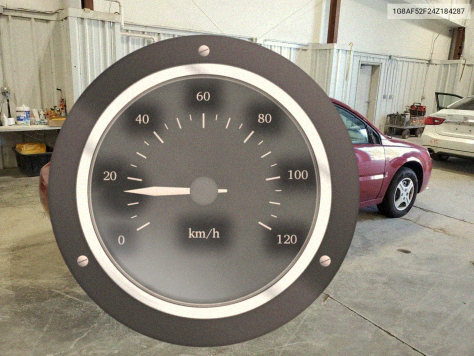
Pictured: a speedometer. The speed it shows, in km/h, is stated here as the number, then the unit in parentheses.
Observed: 15 (km/h)
